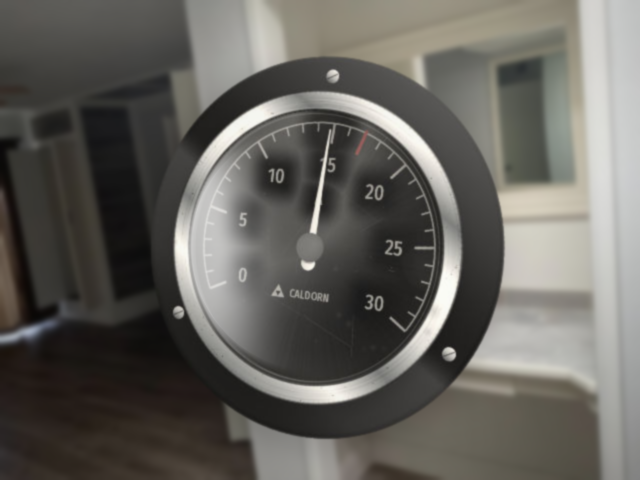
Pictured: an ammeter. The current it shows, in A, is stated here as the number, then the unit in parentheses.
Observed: 15 (A)
